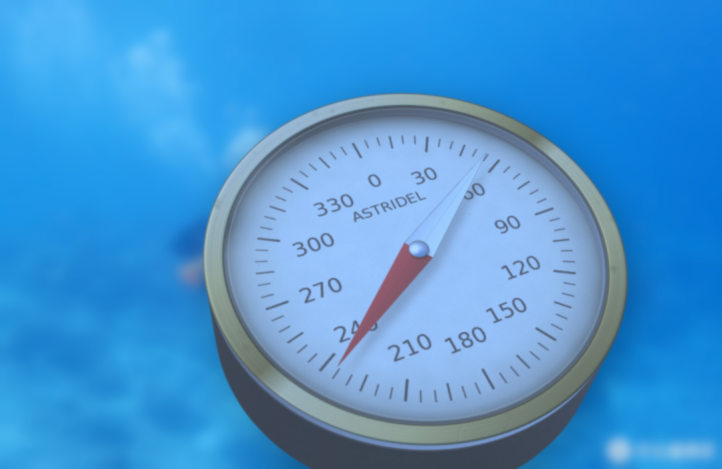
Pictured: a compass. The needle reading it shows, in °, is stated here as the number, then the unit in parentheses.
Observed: 235 (°)
